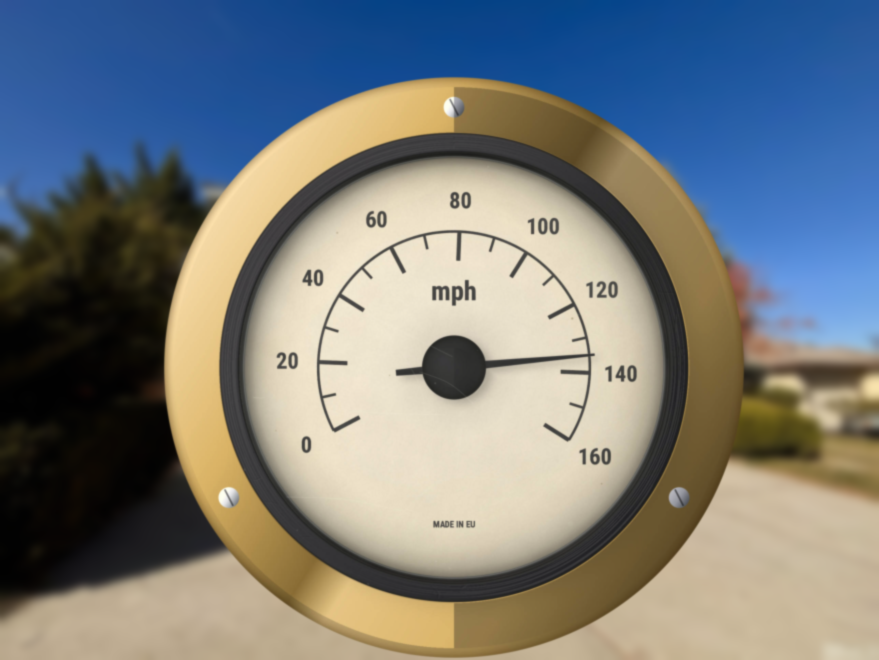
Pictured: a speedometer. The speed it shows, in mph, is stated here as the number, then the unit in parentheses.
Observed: 135 (mph)
